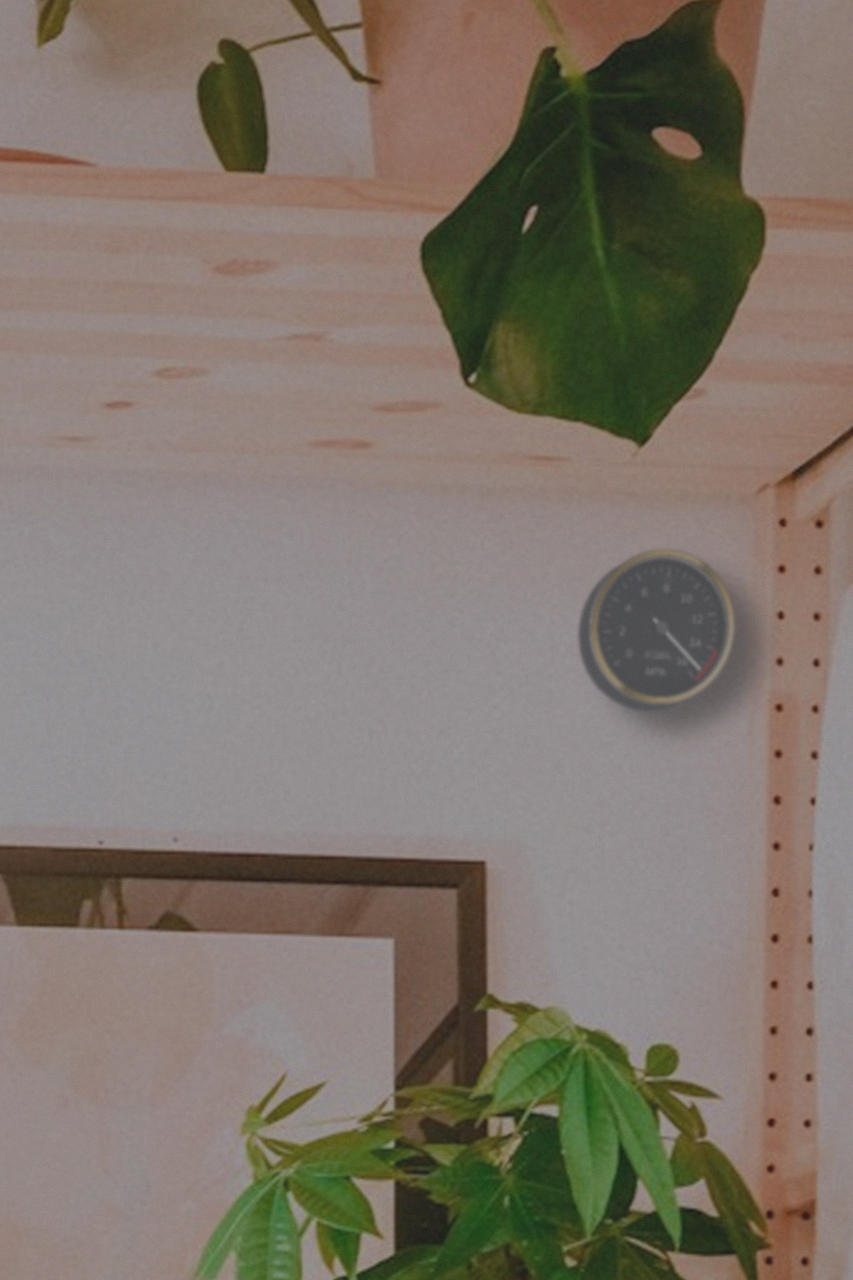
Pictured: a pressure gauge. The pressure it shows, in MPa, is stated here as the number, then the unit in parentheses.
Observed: 15.5 (MPa)
